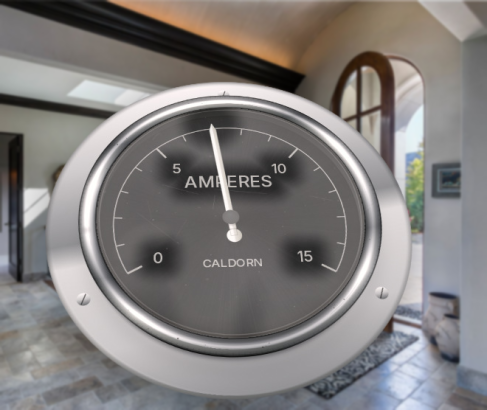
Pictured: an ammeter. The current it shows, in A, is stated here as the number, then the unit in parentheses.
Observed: 7 (A)
